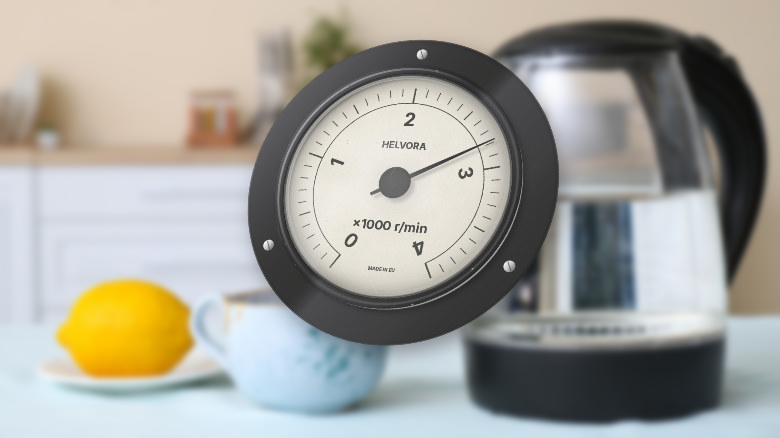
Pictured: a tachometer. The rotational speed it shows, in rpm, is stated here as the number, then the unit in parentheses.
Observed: 2800 (rpm)
